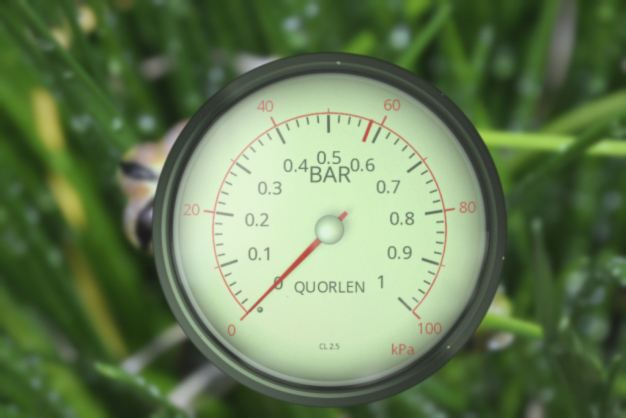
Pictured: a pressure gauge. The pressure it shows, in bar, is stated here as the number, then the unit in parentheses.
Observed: 0 (bar)
